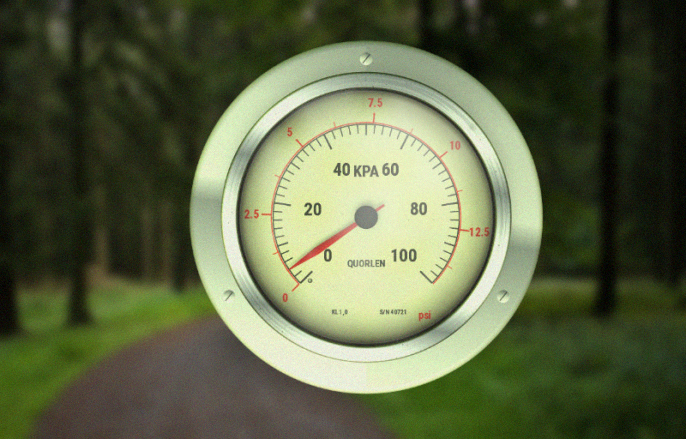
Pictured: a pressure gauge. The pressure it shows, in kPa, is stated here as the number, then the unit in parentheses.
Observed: 4 (kPa)
